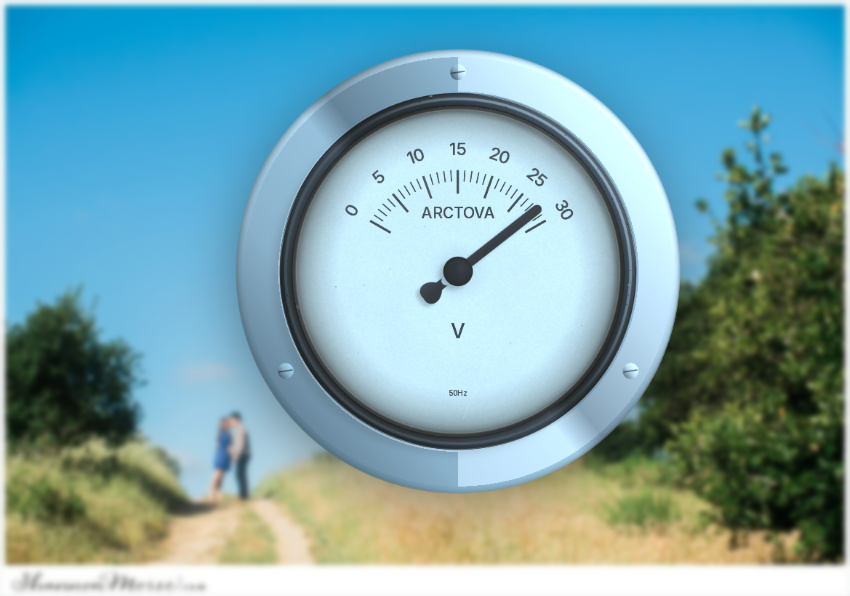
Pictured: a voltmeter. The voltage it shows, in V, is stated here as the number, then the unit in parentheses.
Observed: 28 (V)
